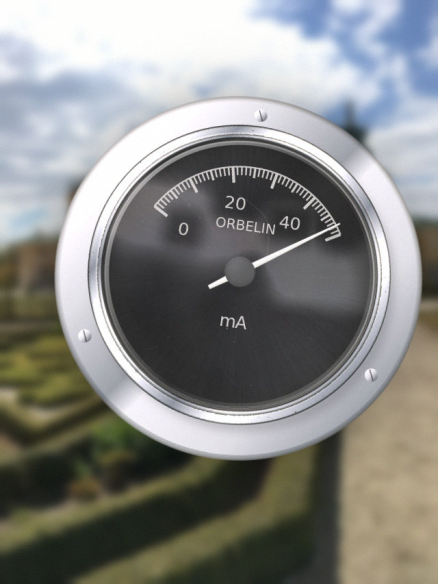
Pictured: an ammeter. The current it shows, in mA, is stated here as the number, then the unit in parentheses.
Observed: 48 (mA)
